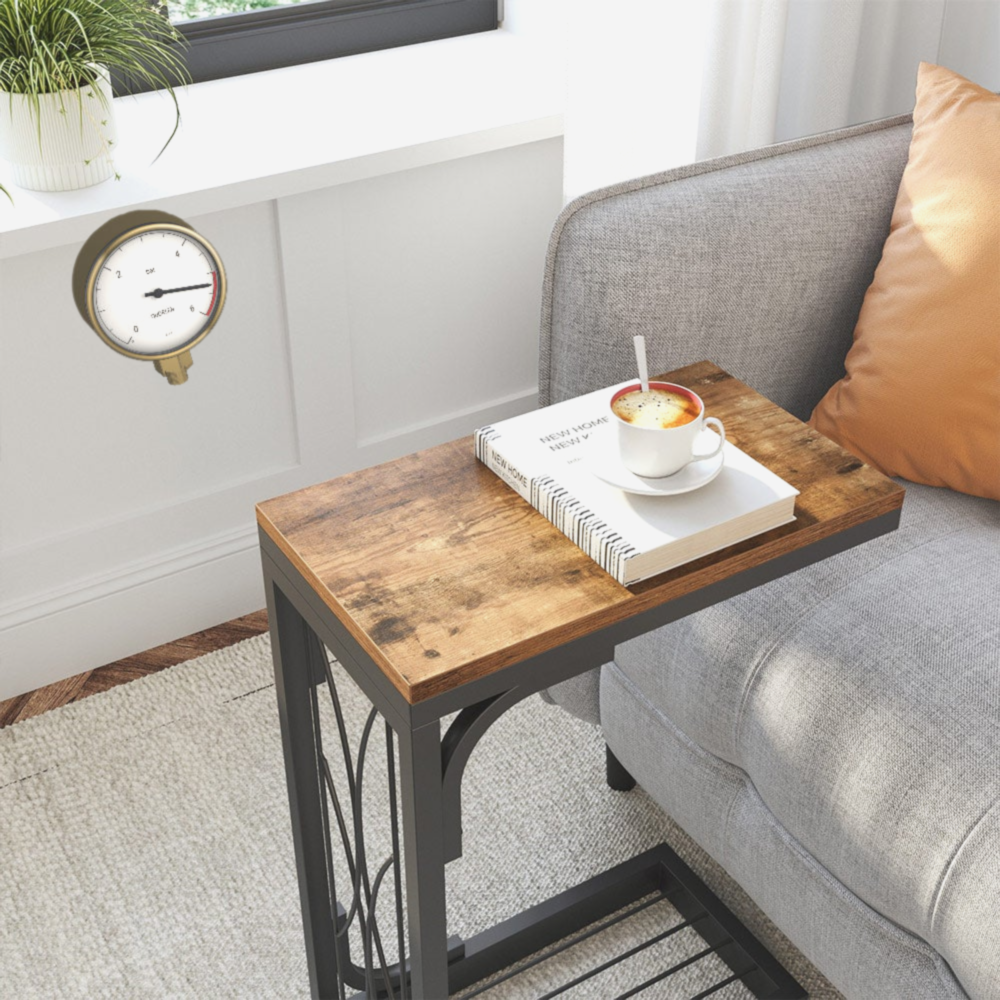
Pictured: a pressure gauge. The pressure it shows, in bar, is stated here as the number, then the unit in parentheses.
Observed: 5.25 (bar)
